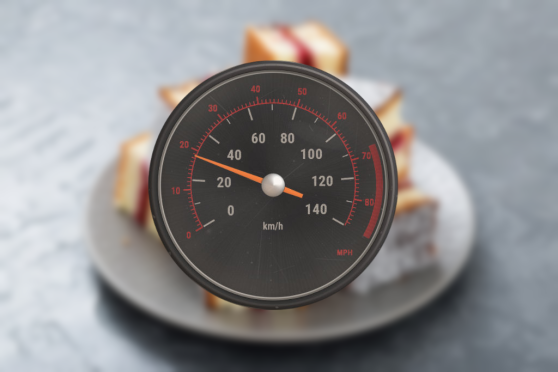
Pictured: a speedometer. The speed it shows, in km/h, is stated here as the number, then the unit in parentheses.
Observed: 30 (km/h)
